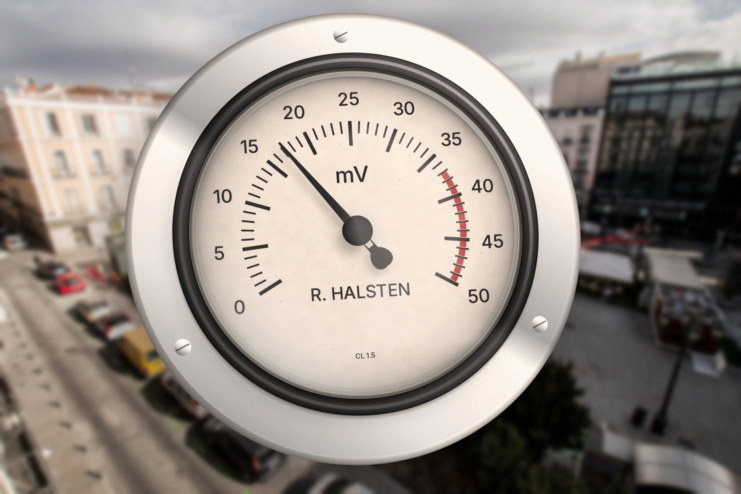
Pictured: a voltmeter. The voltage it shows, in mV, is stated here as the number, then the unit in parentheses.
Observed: 17 (mV)
